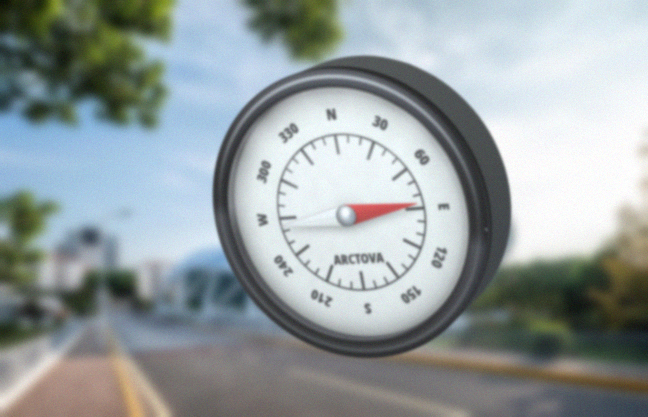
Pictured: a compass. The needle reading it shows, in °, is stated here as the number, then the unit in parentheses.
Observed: 85 (°)
